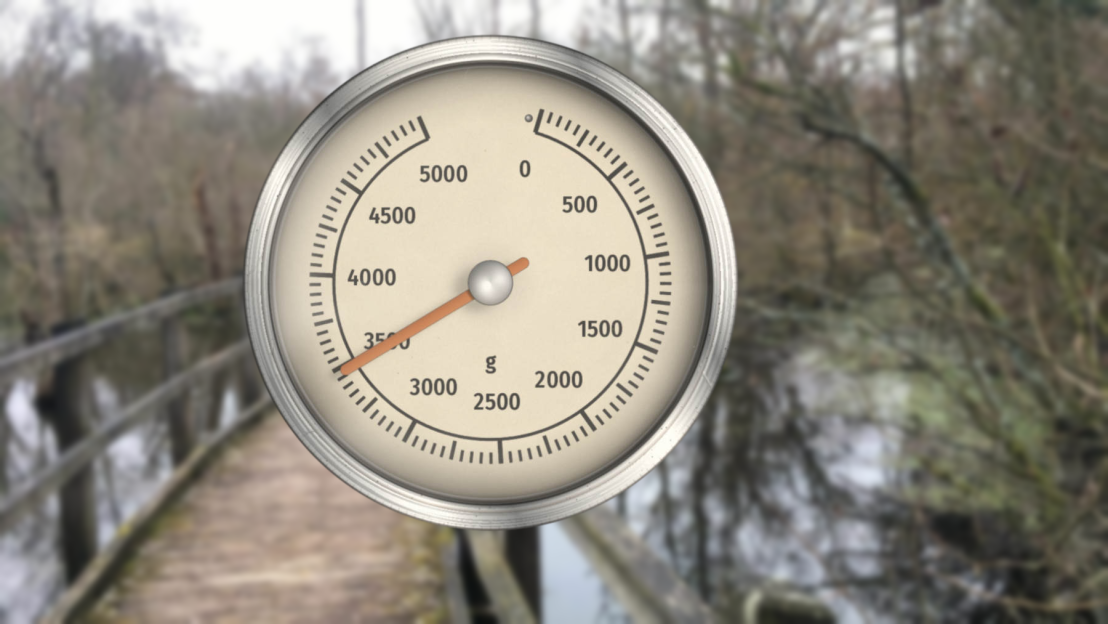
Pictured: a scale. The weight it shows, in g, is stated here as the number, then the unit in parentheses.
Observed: 3475 (g)
